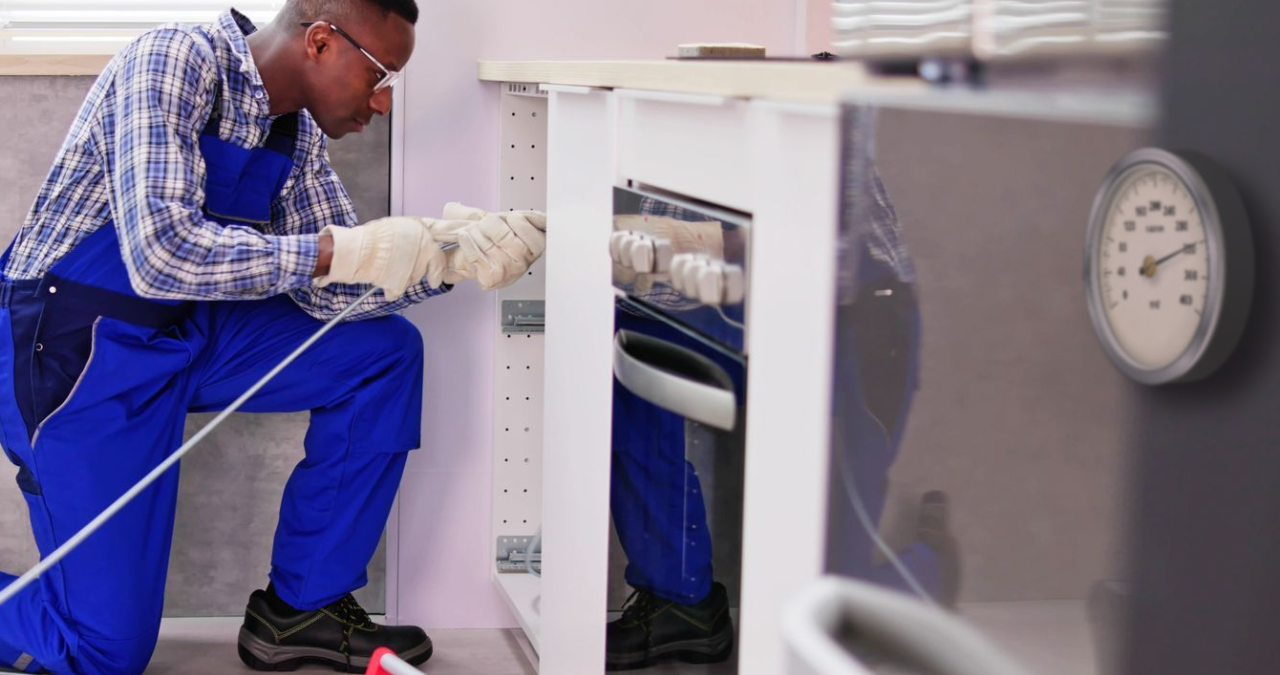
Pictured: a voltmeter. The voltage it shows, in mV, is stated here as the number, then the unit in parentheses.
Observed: 320 (mV)
